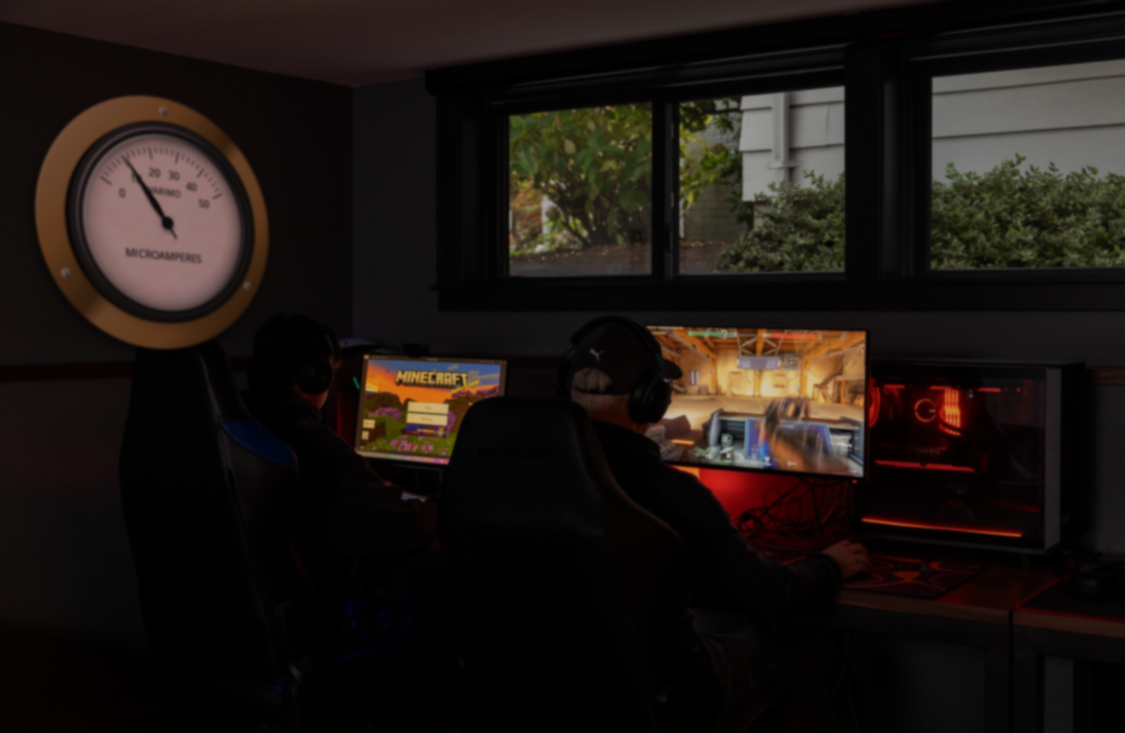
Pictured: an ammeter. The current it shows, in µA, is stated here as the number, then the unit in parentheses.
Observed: 10 (µA)
